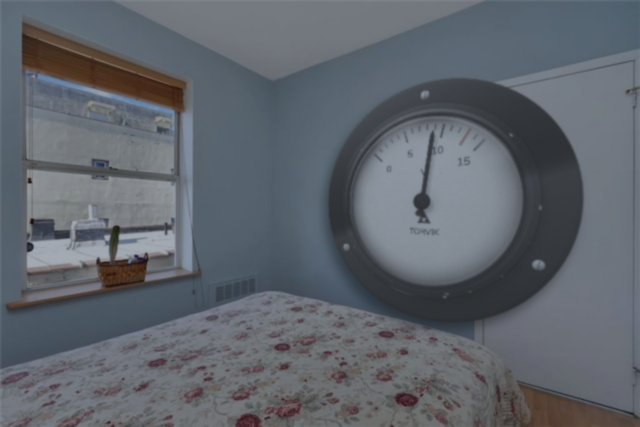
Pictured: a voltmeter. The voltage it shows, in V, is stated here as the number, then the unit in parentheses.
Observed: 9 (V)
